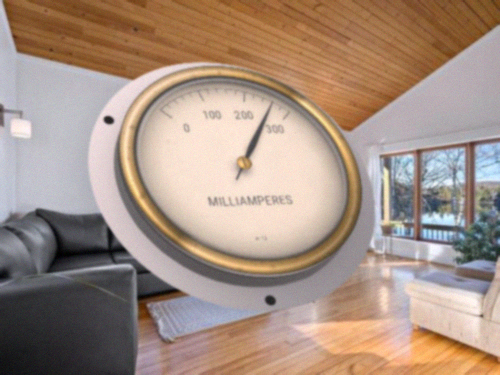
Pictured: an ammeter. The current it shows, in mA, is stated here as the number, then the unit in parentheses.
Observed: 260 (mA)
